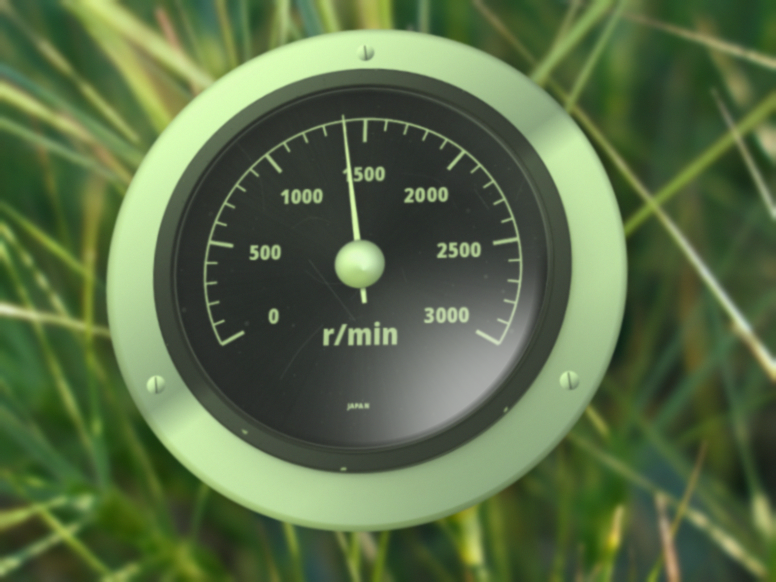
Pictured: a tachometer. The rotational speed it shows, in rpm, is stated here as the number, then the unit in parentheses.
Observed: 1400 (rpm)
